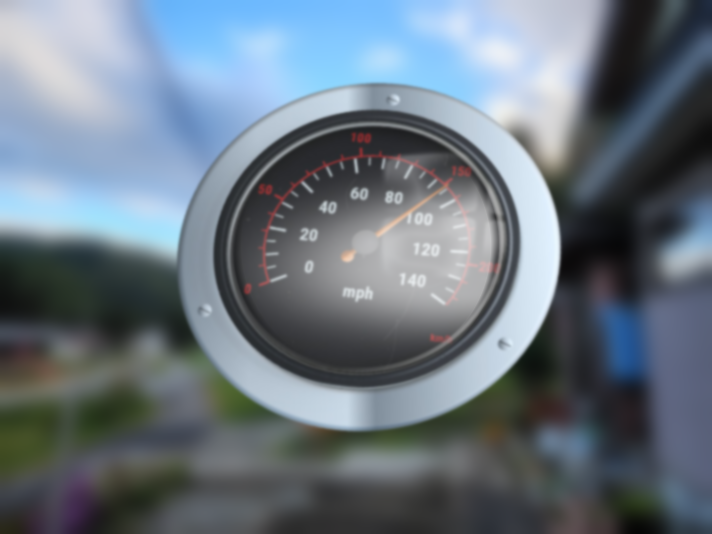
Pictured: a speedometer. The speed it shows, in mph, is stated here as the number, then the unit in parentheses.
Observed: 95 (mph)
